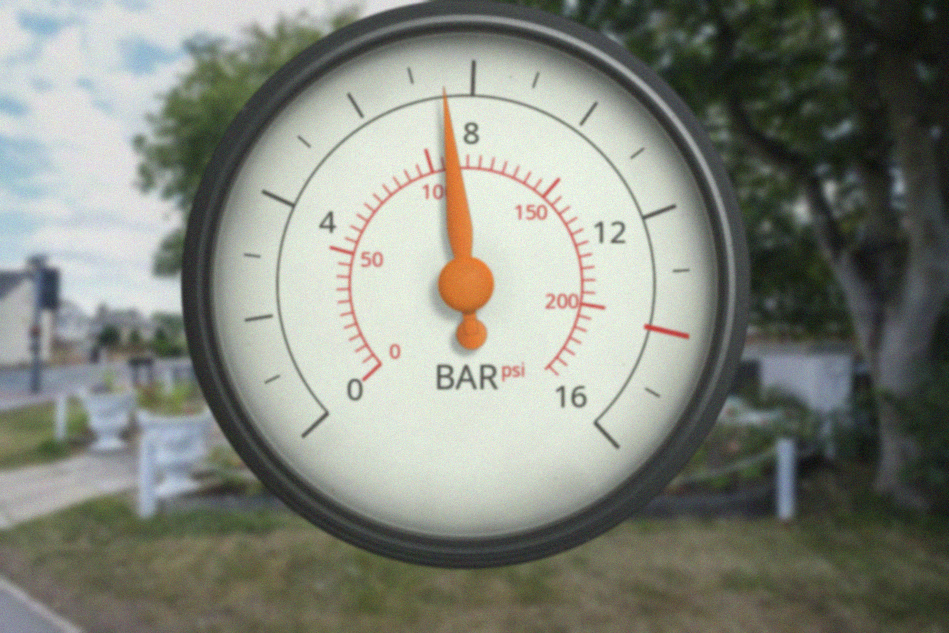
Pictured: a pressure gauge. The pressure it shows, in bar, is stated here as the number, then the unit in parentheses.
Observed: 7.5 (bar)
